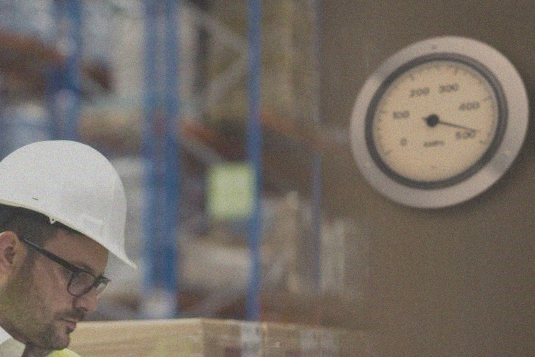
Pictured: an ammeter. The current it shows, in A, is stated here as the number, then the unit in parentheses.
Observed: 480 (A)
